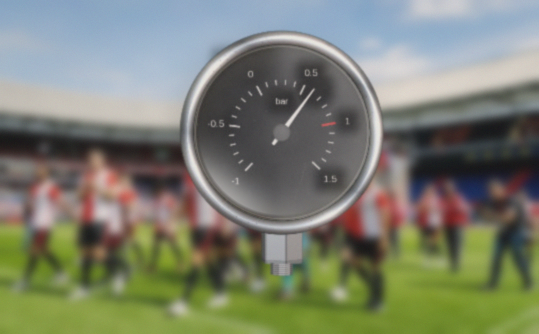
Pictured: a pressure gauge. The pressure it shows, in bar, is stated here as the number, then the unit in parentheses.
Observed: 0.6 (bar)
